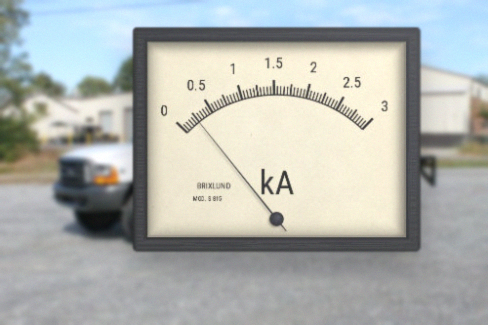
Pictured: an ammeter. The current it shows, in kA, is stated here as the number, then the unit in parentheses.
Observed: 0.25 (kA)
